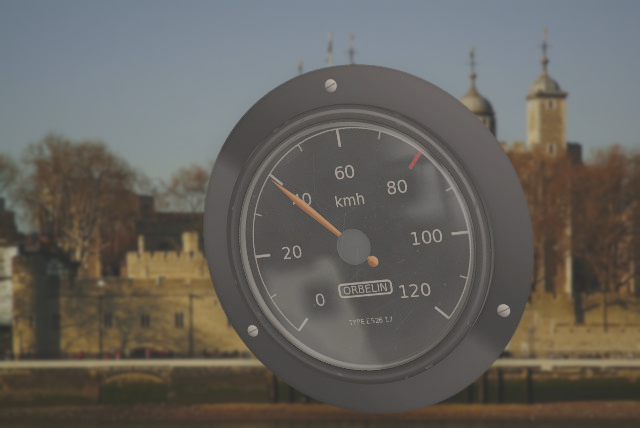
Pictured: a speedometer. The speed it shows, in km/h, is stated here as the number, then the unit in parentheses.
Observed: 40 (km/h)
